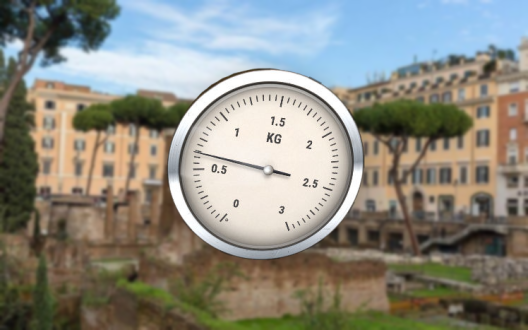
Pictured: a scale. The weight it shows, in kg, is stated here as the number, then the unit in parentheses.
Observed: 0.65 (kg)
